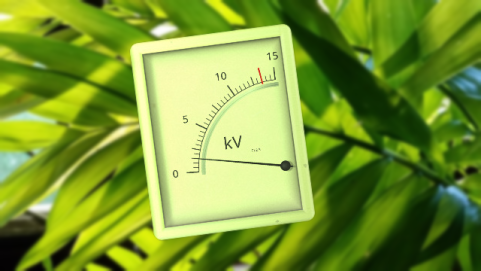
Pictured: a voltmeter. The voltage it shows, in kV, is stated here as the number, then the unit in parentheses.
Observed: 1.5 (kV)
